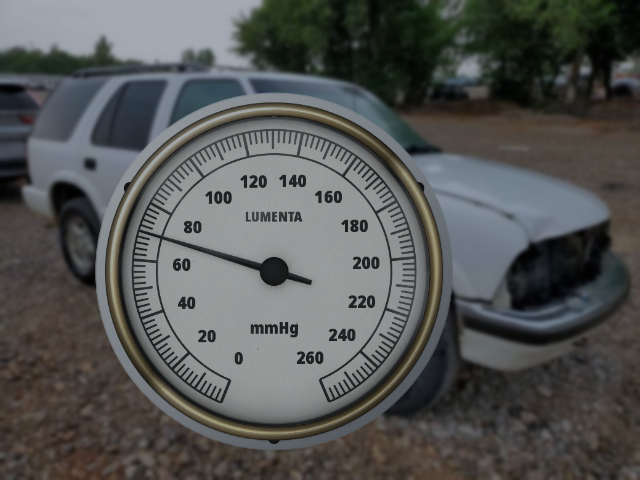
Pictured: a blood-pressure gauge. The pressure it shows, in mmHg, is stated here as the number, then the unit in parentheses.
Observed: 70 (mmHg)
